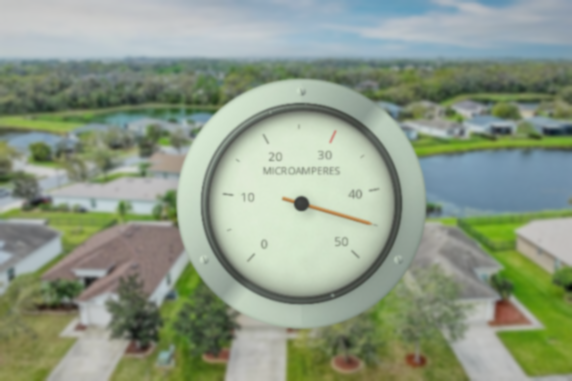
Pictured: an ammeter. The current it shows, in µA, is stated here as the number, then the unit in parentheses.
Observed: 45 (µA)
